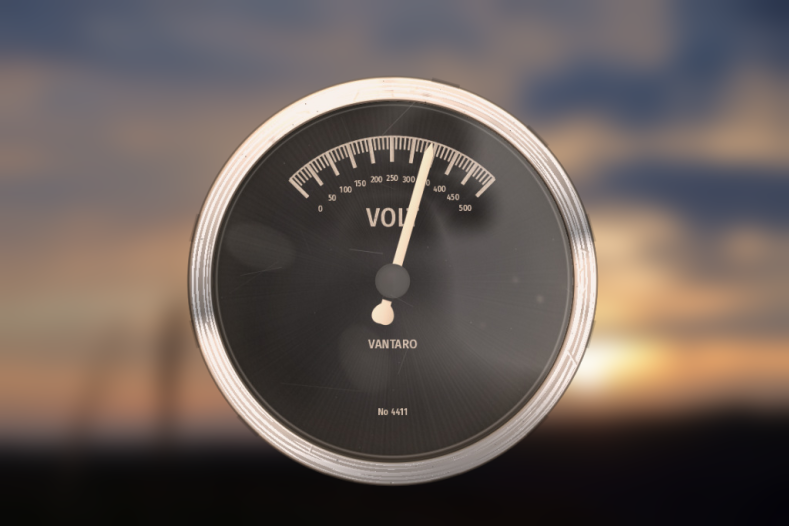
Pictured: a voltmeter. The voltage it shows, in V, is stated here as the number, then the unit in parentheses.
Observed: 340 (V)
